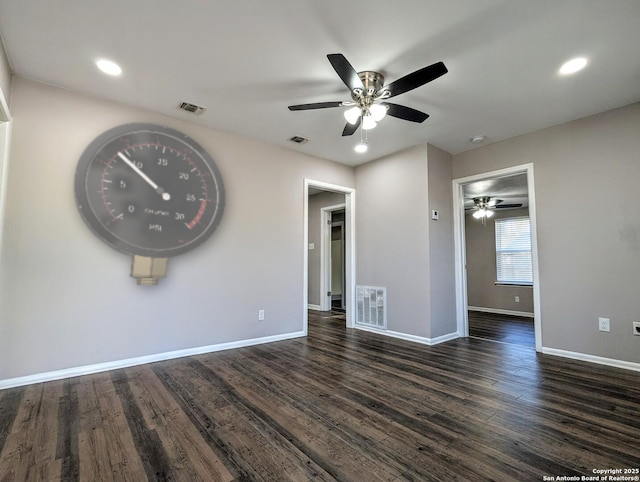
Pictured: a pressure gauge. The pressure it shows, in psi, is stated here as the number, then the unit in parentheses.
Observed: 9 (psi)
